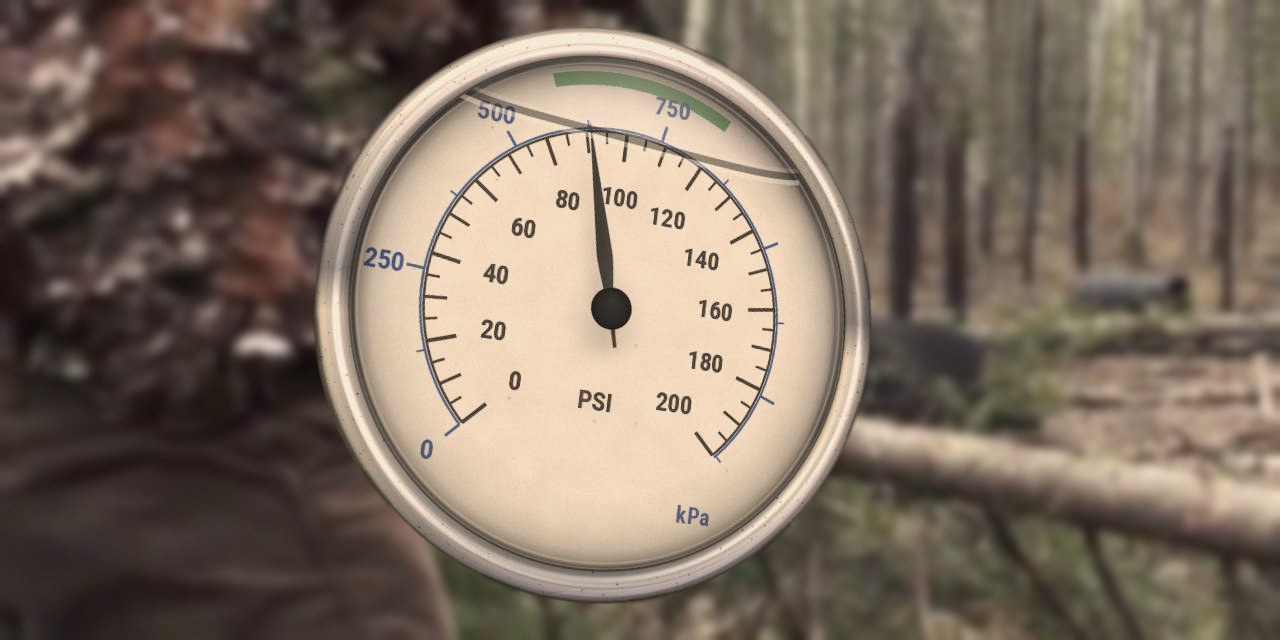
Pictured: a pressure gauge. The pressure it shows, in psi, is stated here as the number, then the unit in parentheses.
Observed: 90 (psi)
